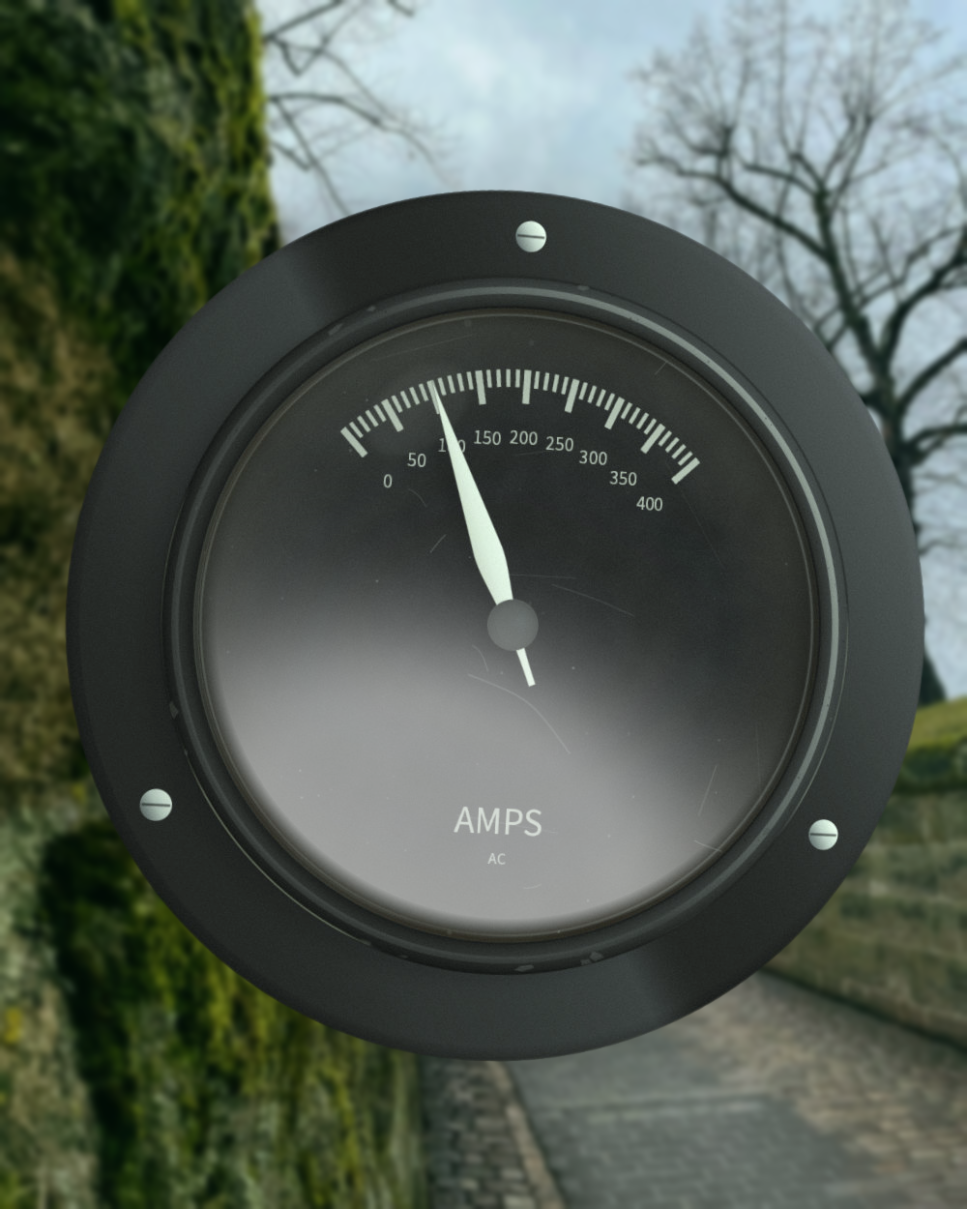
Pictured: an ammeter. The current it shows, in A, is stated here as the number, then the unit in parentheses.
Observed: 100 (A)
